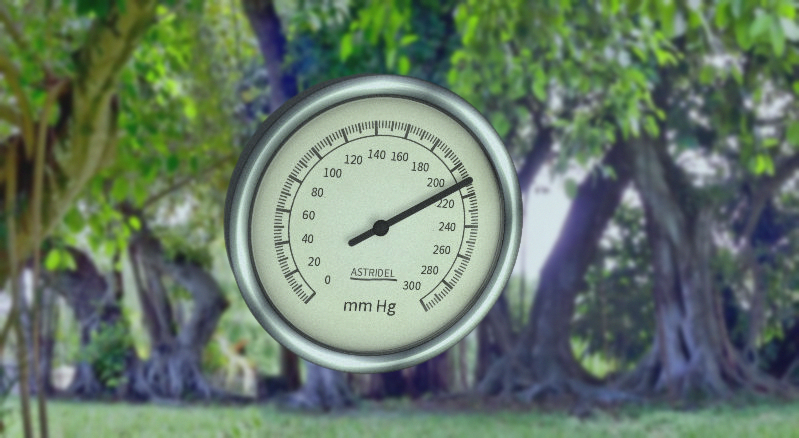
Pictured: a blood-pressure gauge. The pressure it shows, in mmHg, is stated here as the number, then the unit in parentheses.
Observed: 210 (mmHg)
